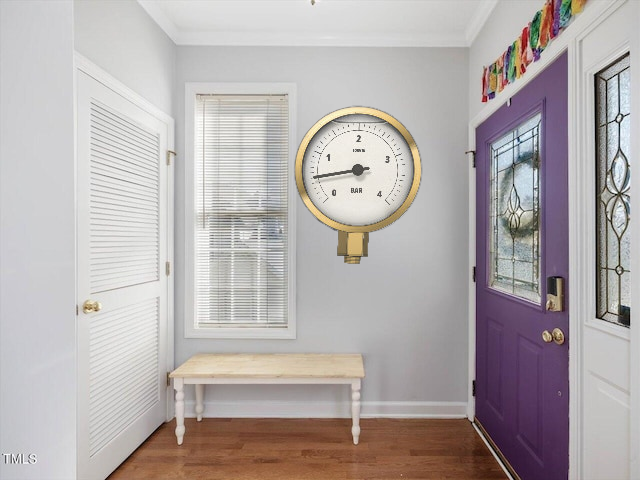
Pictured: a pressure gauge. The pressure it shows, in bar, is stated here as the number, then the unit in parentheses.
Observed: 0.5 (bar)
